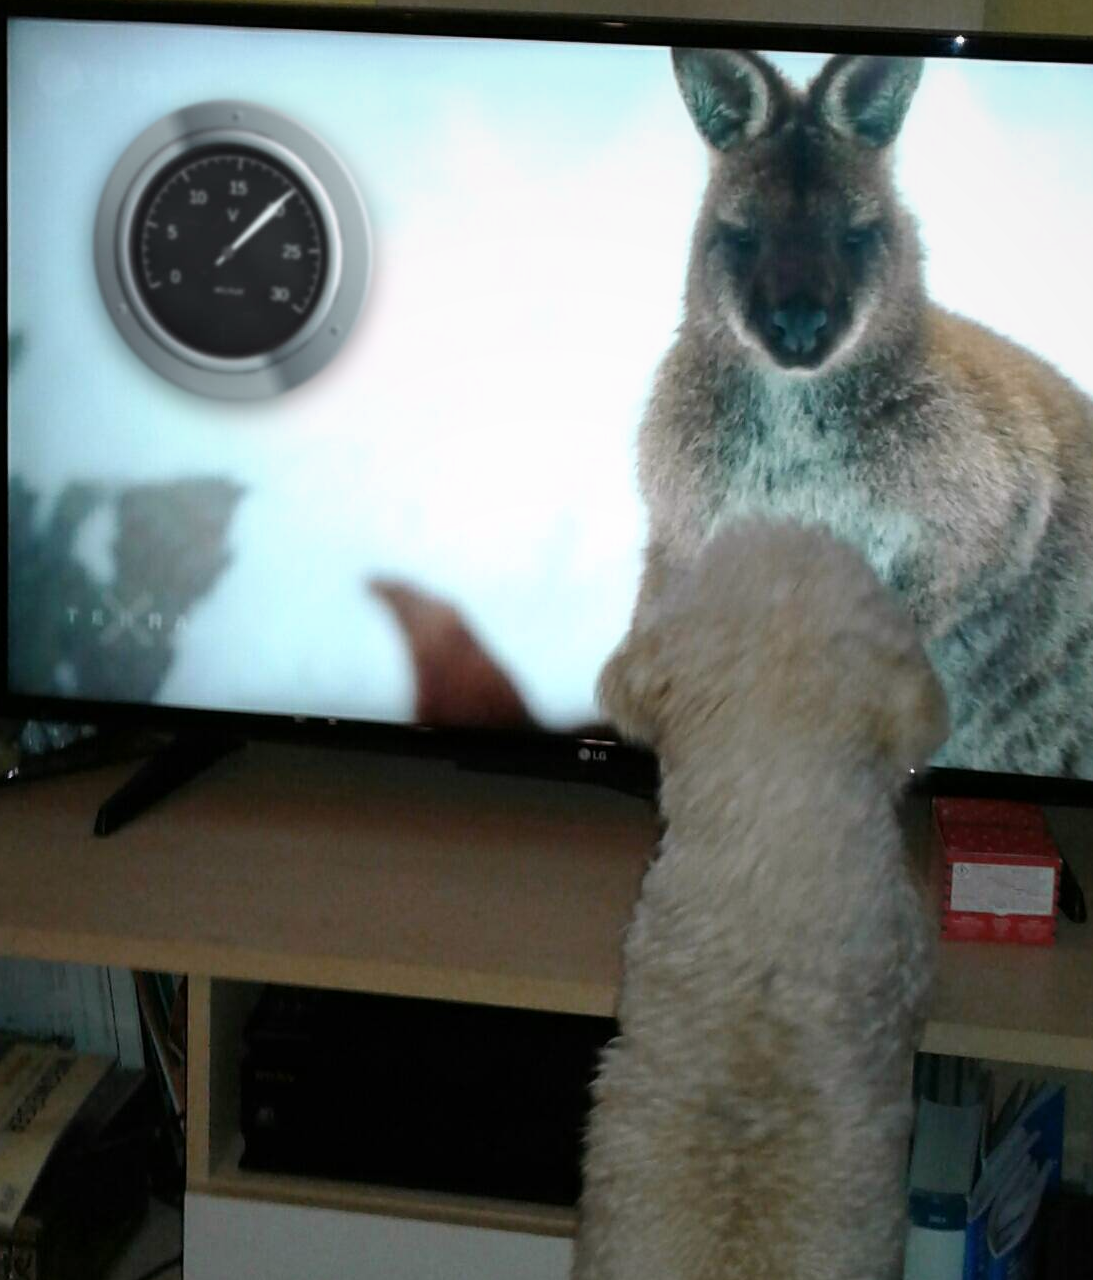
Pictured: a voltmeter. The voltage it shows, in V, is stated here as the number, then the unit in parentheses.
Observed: 20 (V)
